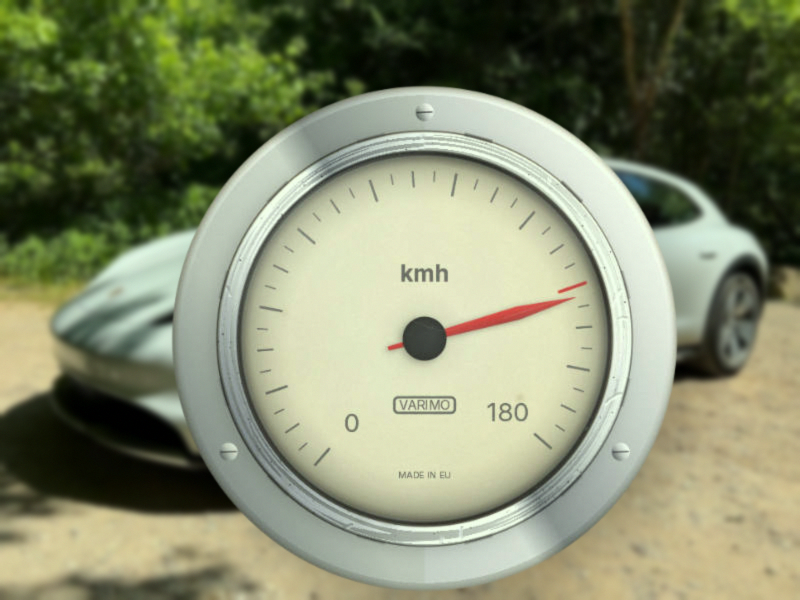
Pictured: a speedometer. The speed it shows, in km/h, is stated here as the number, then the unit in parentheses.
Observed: 142.5 (km/h)
